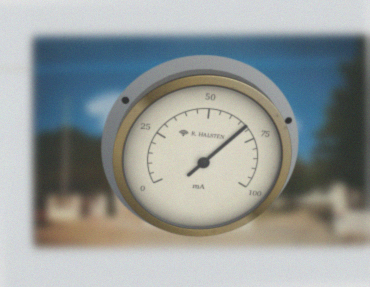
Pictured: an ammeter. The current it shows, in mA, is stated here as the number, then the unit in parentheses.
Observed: 67.5 (mA)
